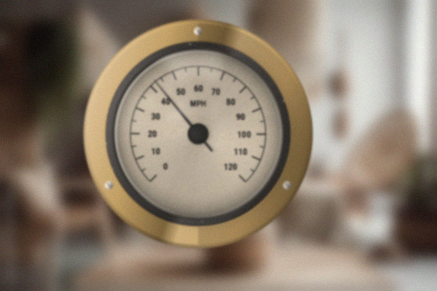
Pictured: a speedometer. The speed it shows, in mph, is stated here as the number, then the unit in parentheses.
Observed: 42.5 (mph)
